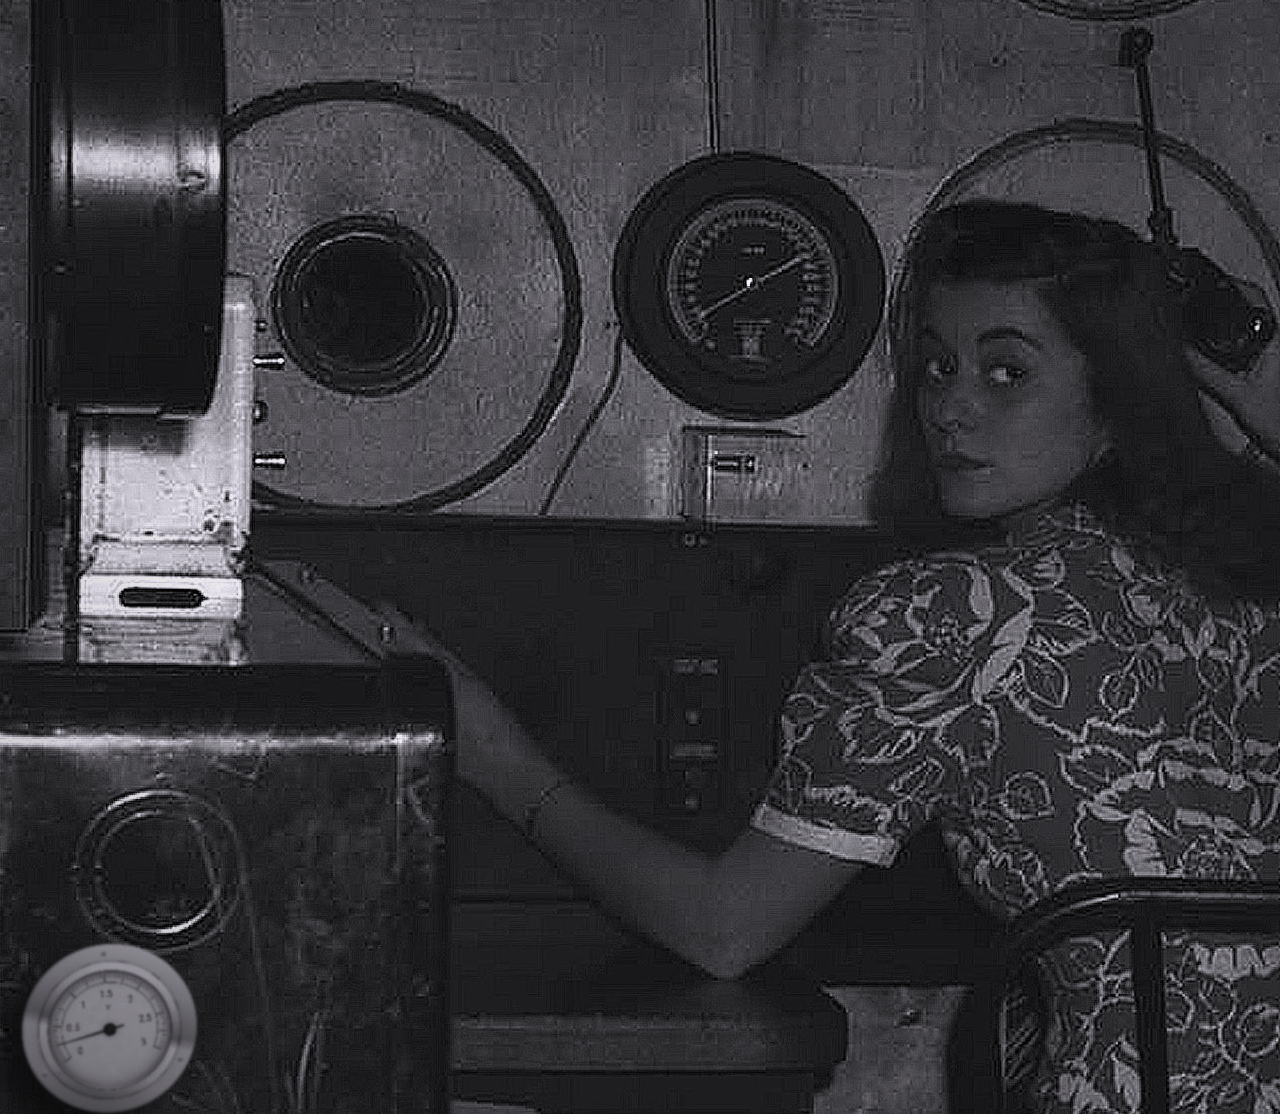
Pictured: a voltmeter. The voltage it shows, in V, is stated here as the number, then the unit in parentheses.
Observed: 0.25 (V)
